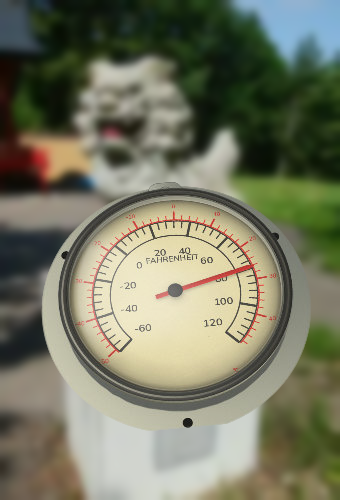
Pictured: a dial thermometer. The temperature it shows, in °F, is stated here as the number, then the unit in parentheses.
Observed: 80 (°F)
